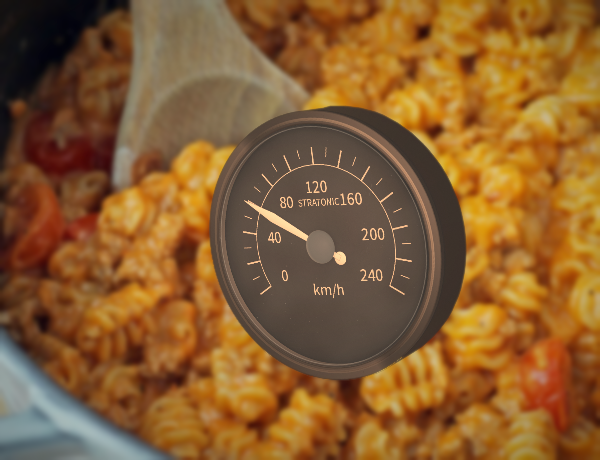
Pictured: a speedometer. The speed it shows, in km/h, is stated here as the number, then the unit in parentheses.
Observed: 60 (km/h)
